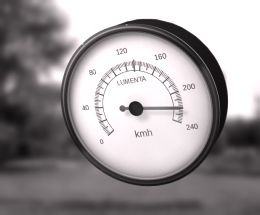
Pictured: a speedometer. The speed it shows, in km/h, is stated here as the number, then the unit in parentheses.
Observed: 220 (km/h)
